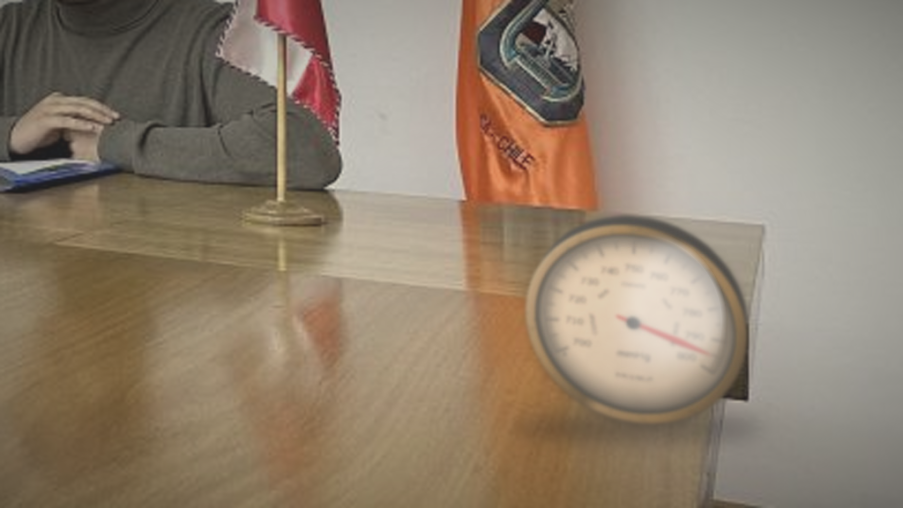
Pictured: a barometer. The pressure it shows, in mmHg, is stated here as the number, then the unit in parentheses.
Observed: 795 (mmHg)
